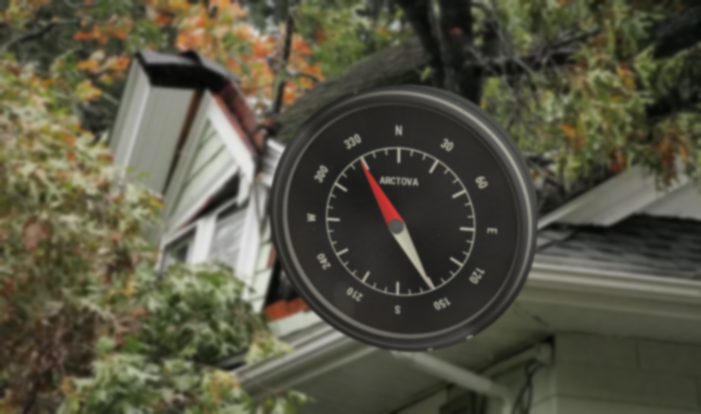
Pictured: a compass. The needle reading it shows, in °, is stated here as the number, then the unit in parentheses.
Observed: 330 (°)
